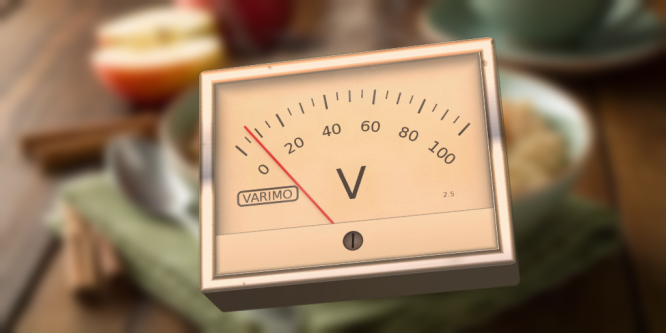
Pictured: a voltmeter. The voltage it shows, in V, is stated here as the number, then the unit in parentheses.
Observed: 7.5 (V)
